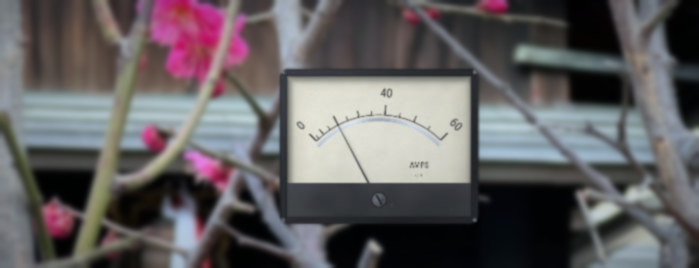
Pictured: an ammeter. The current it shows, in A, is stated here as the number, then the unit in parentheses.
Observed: 20 (A)
